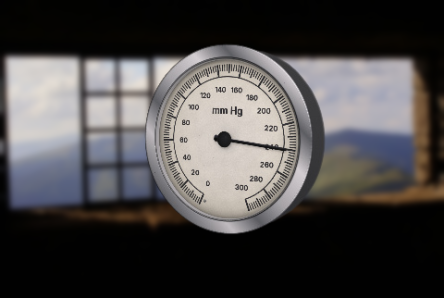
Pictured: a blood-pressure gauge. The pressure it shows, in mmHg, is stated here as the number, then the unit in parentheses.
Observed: 240 (mmHg)
